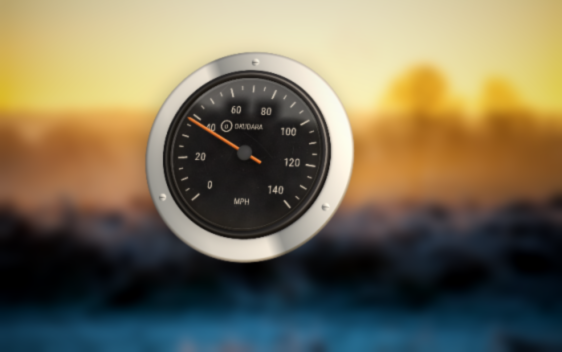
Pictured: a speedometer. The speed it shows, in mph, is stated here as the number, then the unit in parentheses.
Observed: 37.5 (mph)
